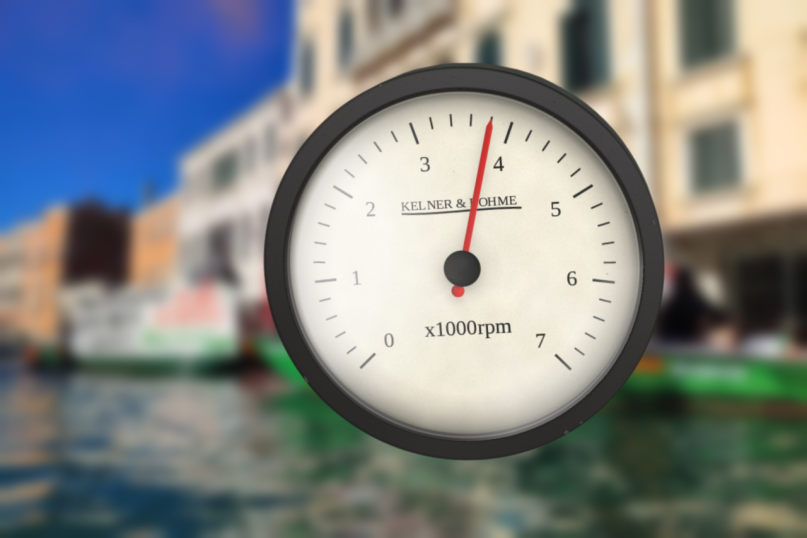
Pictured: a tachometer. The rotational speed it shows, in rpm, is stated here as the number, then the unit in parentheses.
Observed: 3800 (rpm)
